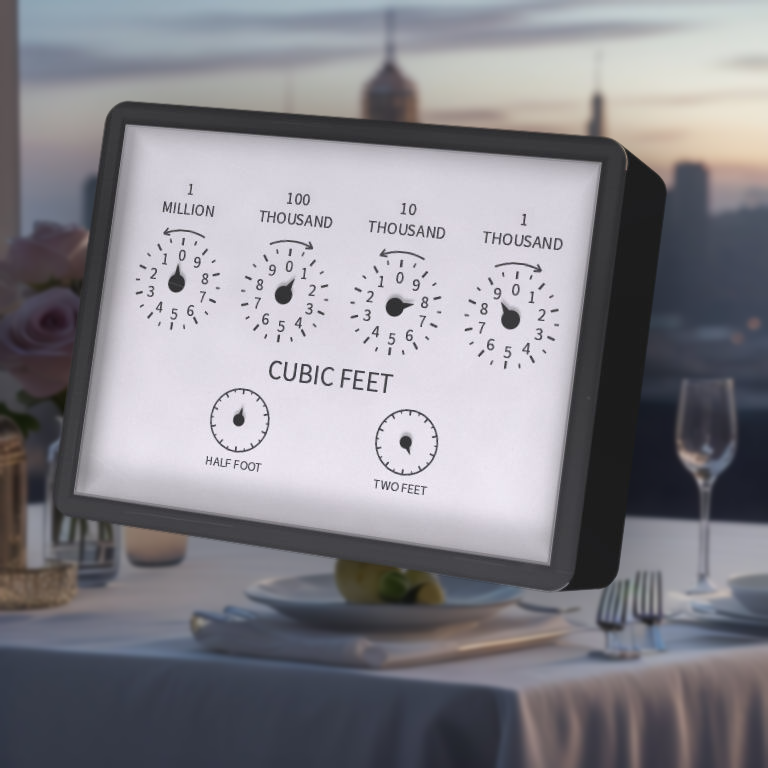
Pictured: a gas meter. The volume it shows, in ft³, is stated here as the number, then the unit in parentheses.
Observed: 7900 (ft³)
